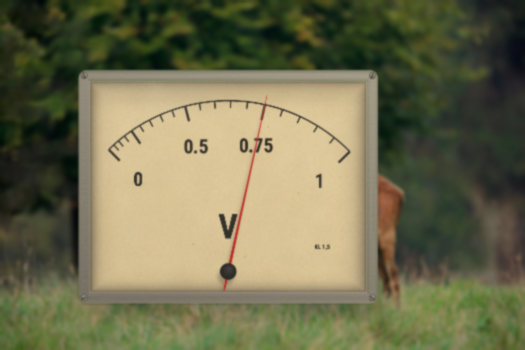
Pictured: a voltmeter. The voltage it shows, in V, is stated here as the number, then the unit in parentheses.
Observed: 0.75 (V)
